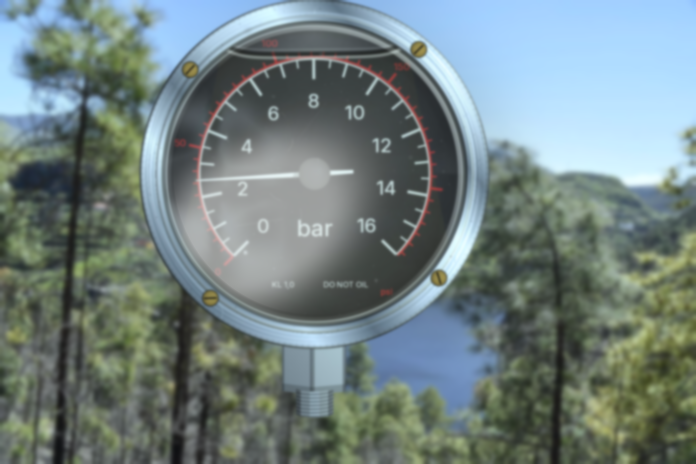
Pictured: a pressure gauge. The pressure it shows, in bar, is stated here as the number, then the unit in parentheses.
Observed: 2.5 (bar)
